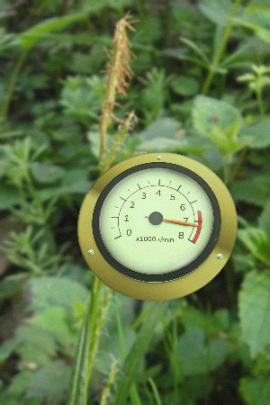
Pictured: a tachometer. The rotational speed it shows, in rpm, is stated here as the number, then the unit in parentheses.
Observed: 7250 (rpm)
